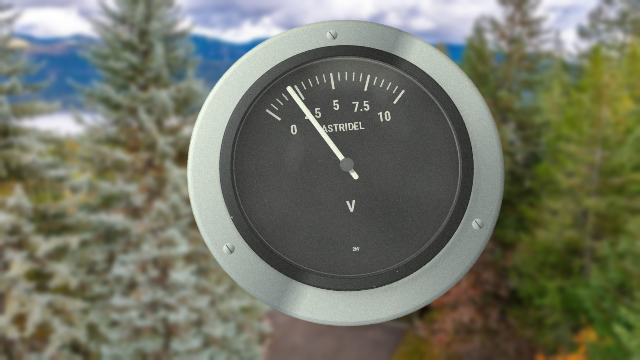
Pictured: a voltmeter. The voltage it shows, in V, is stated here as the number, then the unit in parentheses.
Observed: 2 (V)
